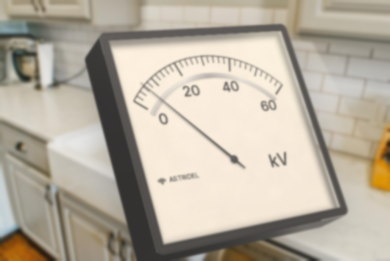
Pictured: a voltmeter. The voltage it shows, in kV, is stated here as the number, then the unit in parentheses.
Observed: 6 (kV)
